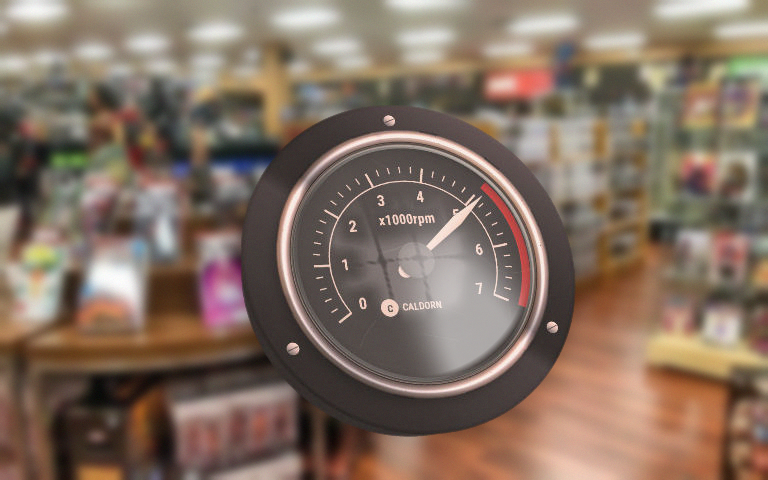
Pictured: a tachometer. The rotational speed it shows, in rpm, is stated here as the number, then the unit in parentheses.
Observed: 5100 (rpm)
